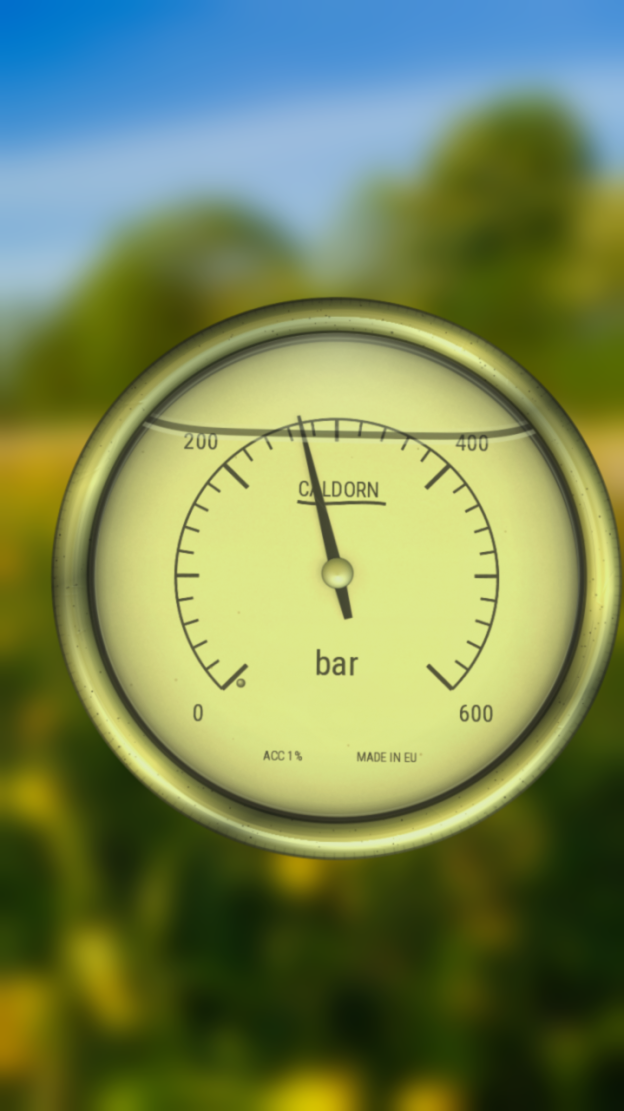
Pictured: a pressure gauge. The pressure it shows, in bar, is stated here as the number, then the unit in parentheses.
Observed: 270 (bar)
